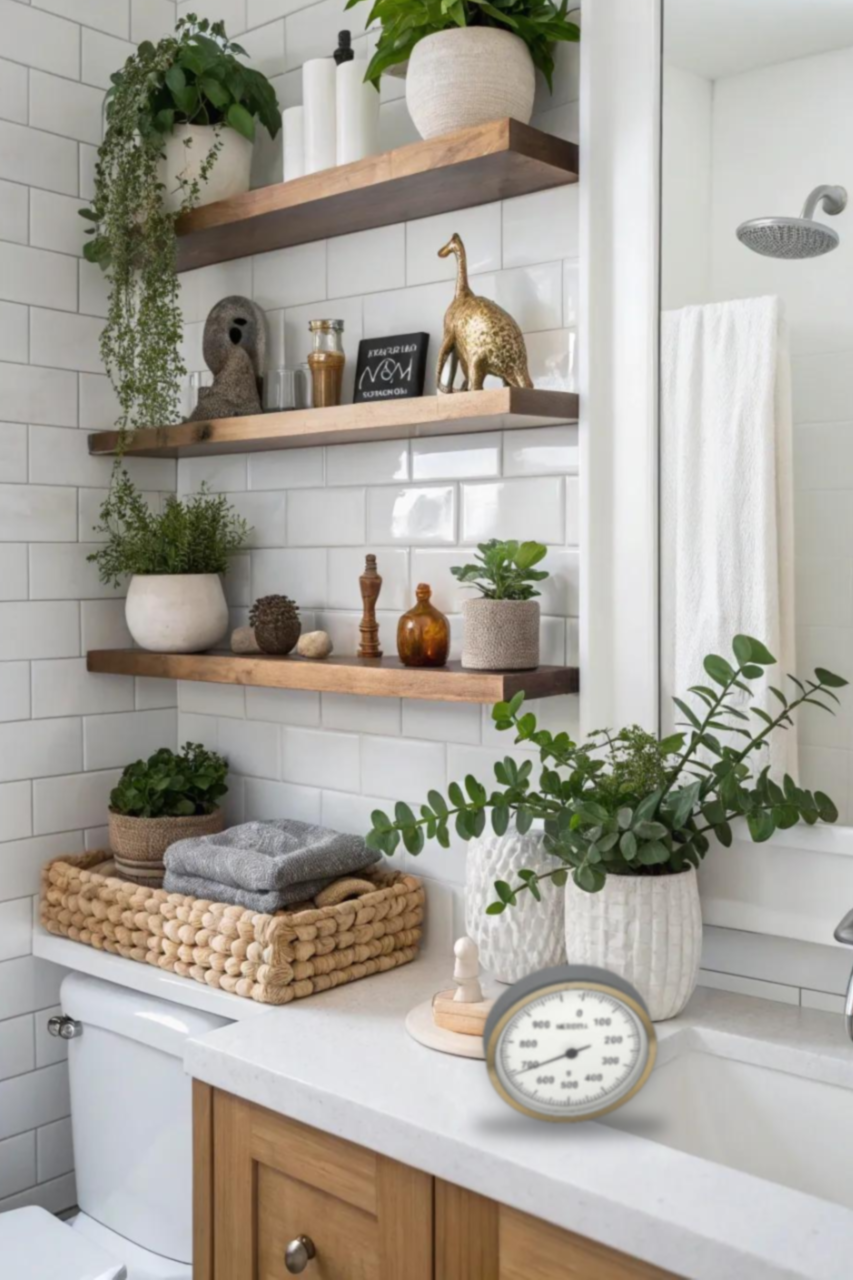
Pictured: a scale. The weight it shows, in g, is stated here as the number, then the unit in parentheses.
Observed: 700 (g)
